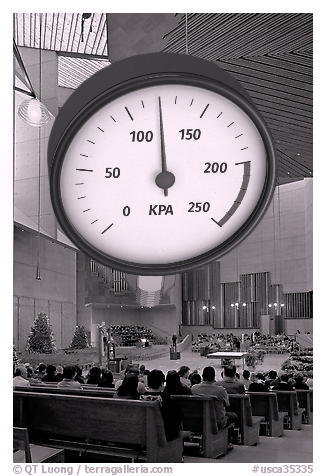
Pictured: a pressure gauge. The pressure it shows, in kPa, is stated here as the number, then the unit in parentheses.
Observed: 120 (kPa)
